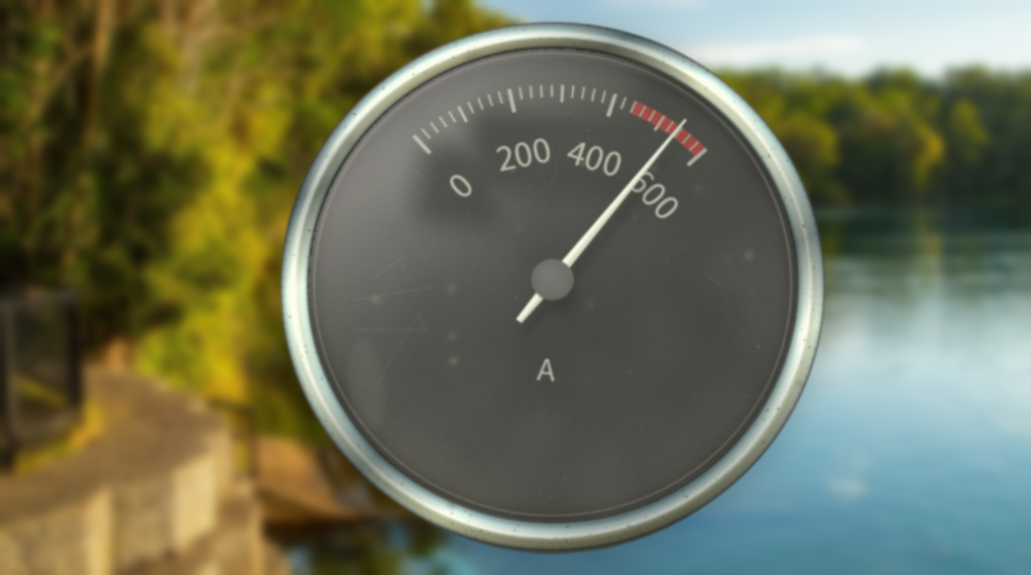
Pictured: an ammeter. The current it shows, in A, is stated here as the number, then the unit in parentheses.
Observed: 540 (A)
